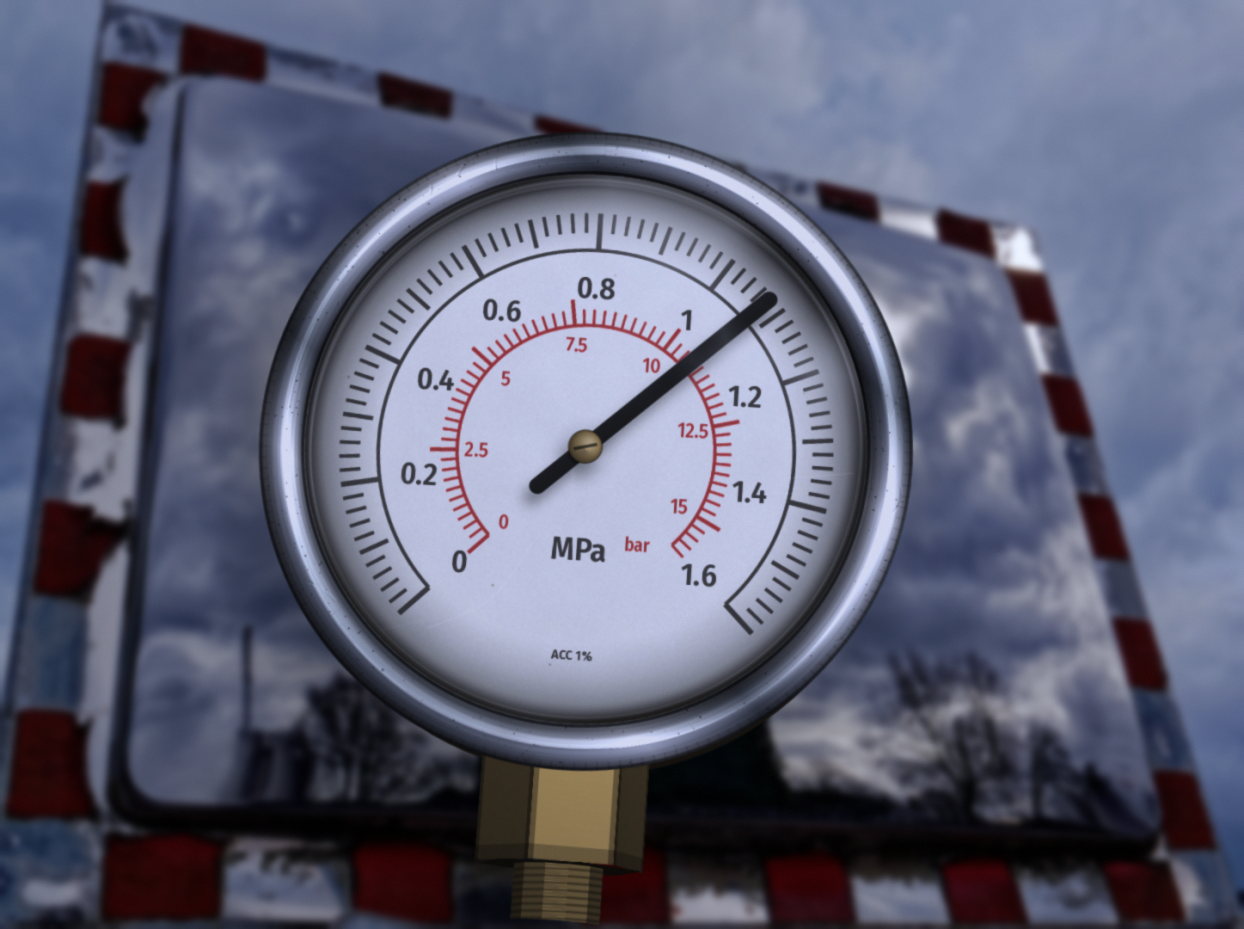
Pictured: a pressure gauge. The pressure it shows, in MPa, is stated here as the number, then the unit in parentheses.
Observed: 1.08 (MPa)
